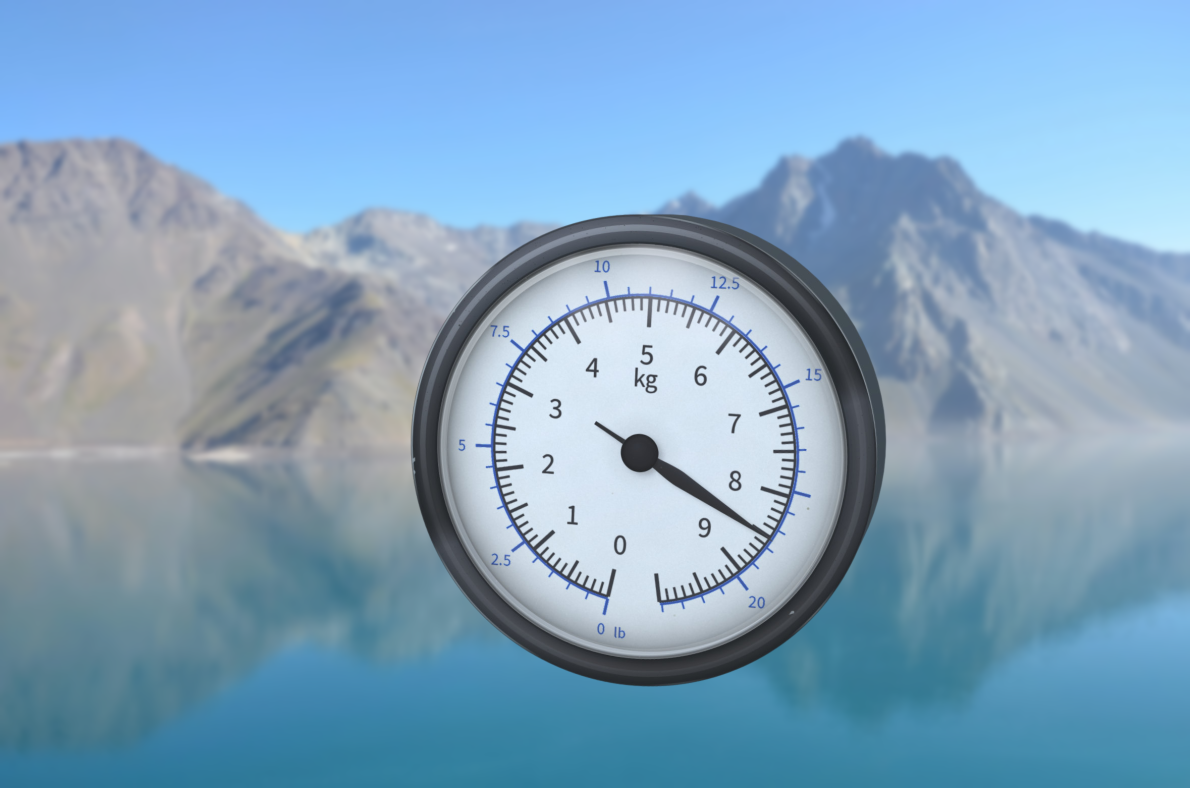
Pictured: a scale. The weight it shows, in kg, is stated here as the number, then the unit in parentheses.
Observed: 8.5 (kg)
